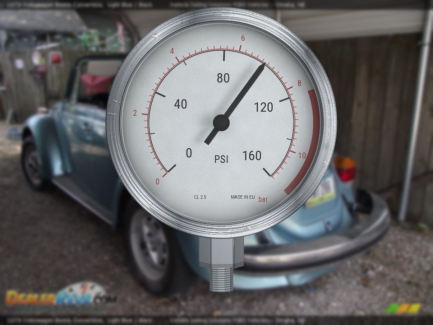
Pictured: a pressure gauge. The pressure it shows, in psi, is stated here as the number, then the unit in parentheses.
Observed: 100 (psi)
